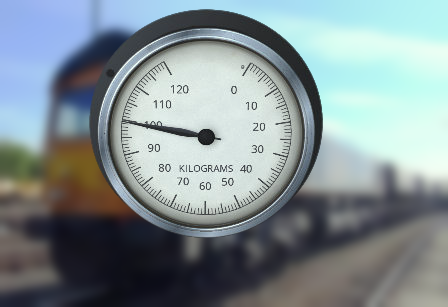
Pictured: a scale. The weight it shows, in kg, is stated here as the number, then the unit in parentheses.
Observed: 100 (kg)
